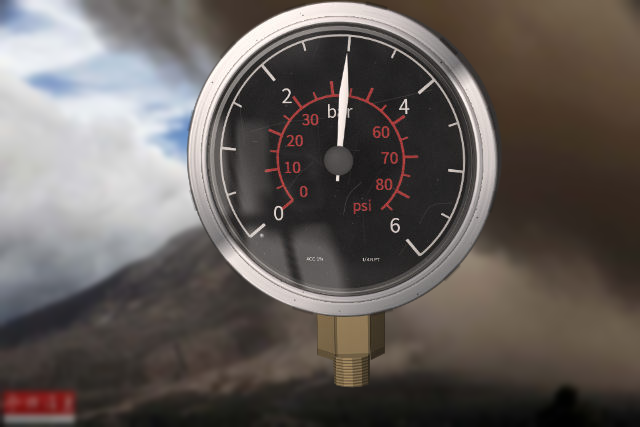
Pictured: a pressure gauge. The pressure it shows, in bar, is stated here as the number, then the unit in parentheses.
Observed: 3 (bar)
